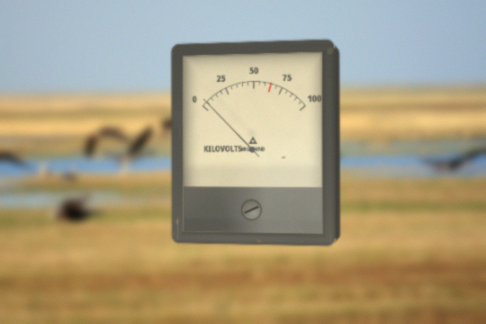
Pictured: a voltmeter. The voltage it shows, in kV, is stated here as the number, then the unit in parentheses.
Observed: 5 (kV)
